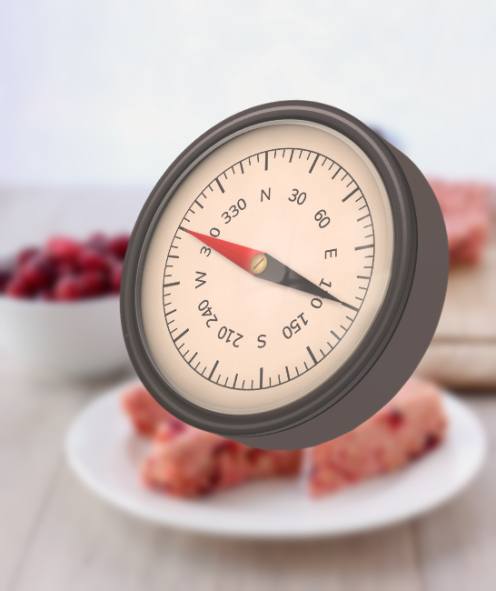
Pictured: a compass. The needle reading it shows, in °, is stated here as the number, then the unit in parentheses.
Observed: 300 (°)
